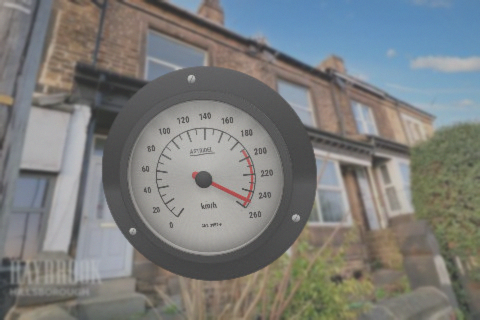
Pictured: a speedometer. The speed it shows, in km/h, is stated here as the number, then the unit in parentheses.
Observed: 250 (km/h)
